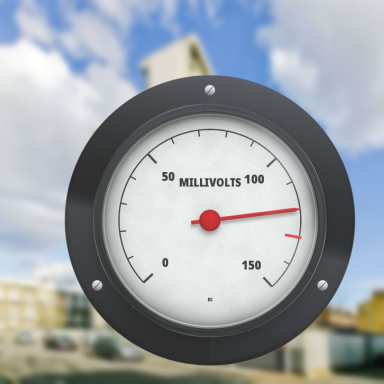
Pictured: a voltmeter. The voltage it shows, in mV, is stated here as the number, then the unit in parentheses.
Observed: 120 (mV)
